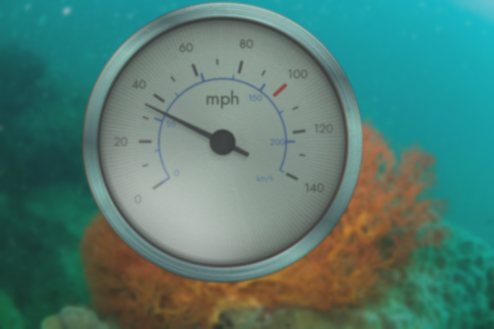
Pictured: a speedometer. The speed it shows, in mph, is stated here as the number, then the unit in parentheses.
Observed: 35 (mph)
